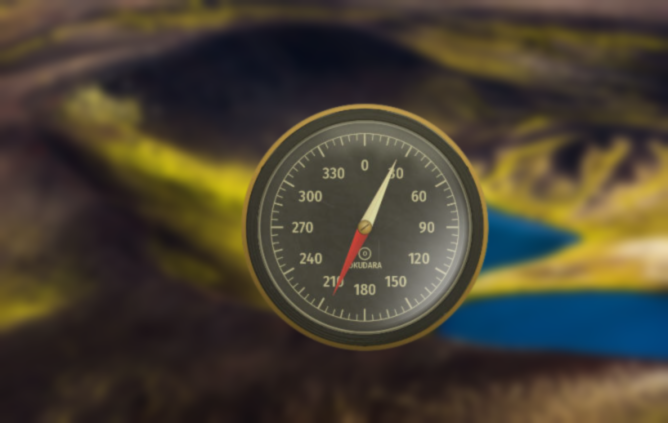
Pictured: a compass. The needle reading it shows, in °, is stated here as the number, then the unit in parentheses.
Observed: 205 (°)
